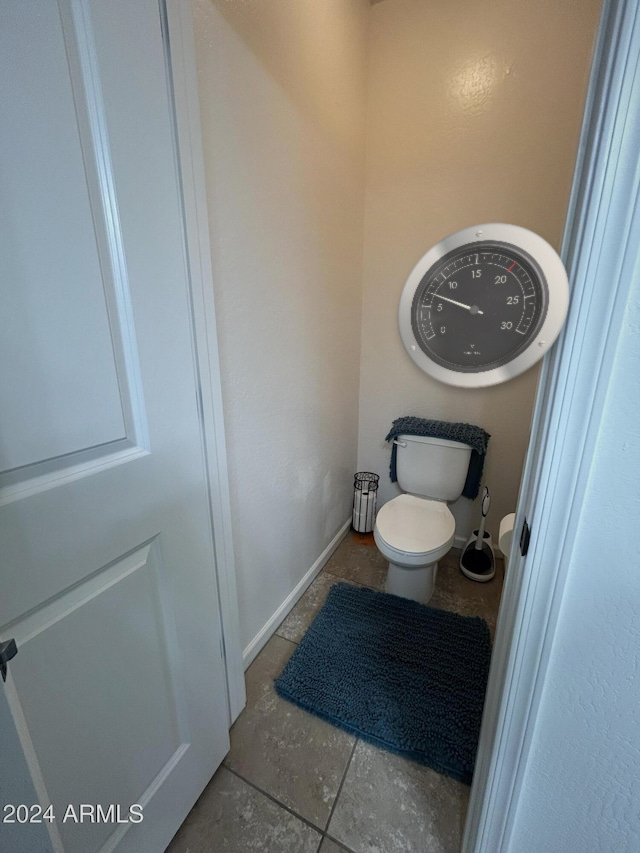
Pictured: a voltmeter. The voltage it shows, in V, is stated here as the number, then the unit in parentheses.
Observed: 7 (V)
